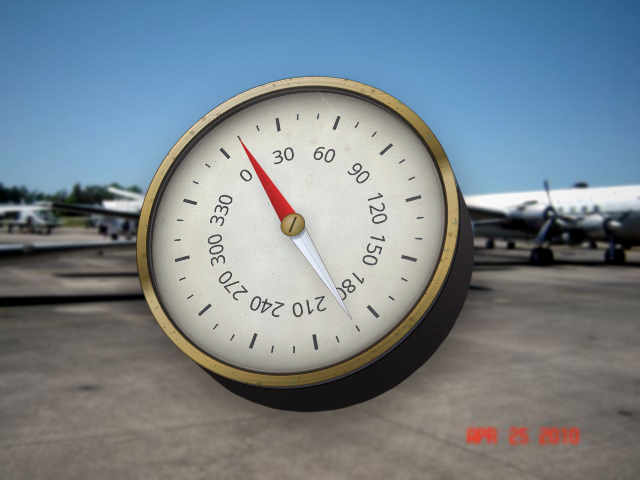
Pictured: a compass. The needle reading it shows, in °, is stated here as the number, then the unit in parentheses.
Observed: 10 (°)
